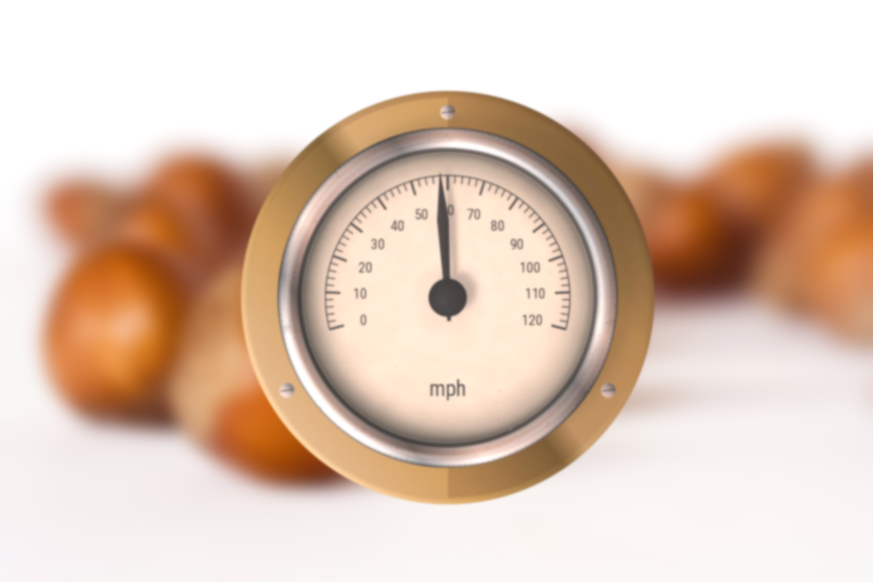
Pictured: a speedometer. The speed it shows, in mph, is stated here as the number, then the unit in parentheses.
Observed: 58 (mph)
